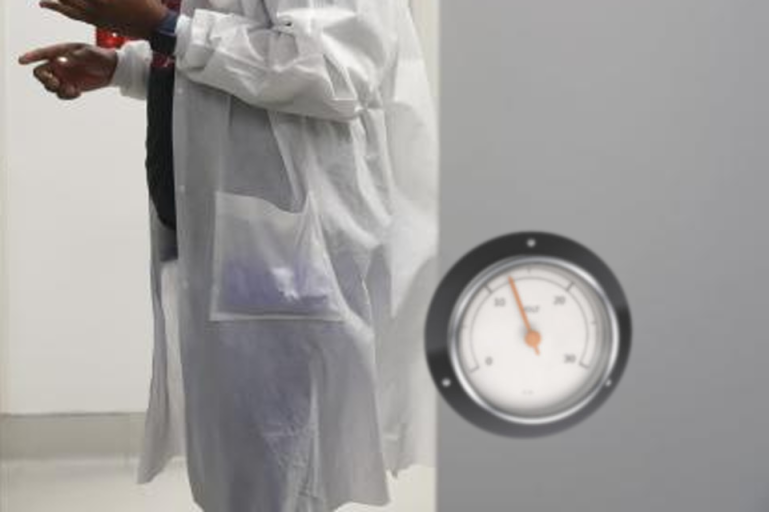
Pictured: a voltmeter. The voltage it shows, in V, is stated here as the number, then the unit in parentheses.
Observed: 12.5 (V)
